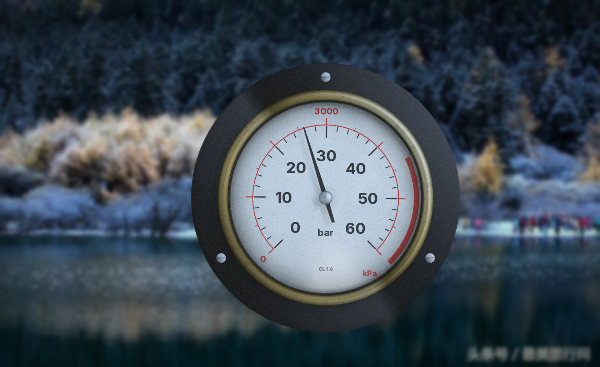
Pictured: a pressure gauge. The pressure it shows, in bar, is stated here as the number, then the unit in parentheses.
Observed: 26 (bar)
